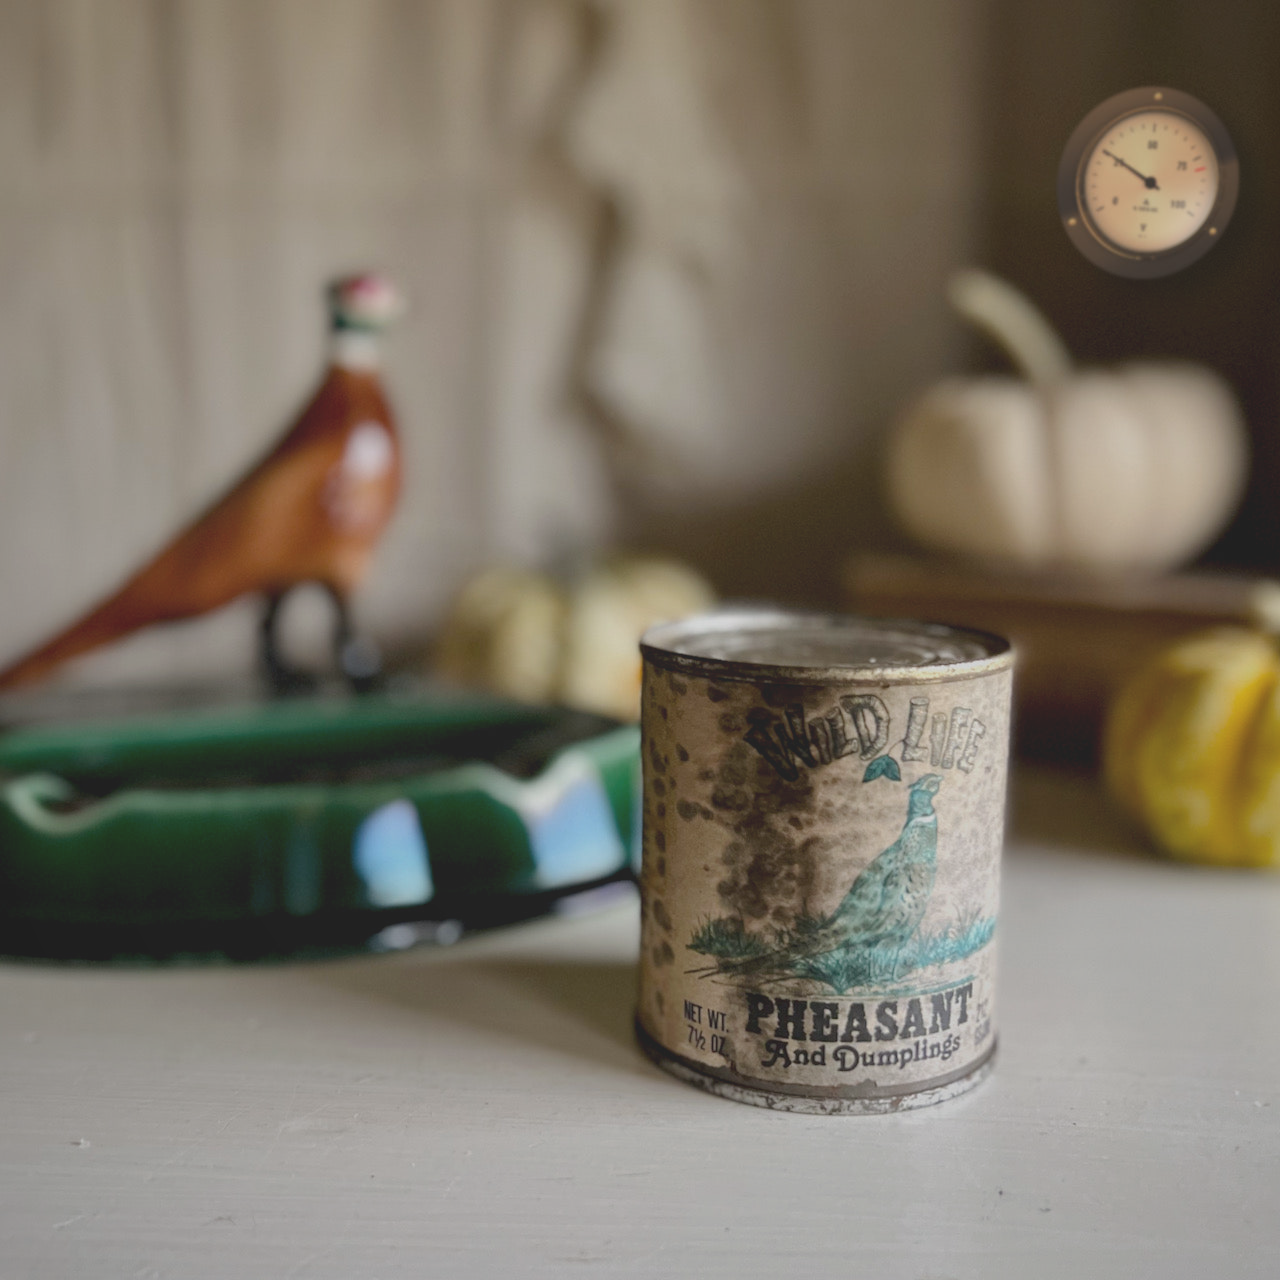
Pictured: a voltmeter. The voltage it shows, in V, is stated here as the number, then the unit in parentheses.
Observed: 25 (V)
